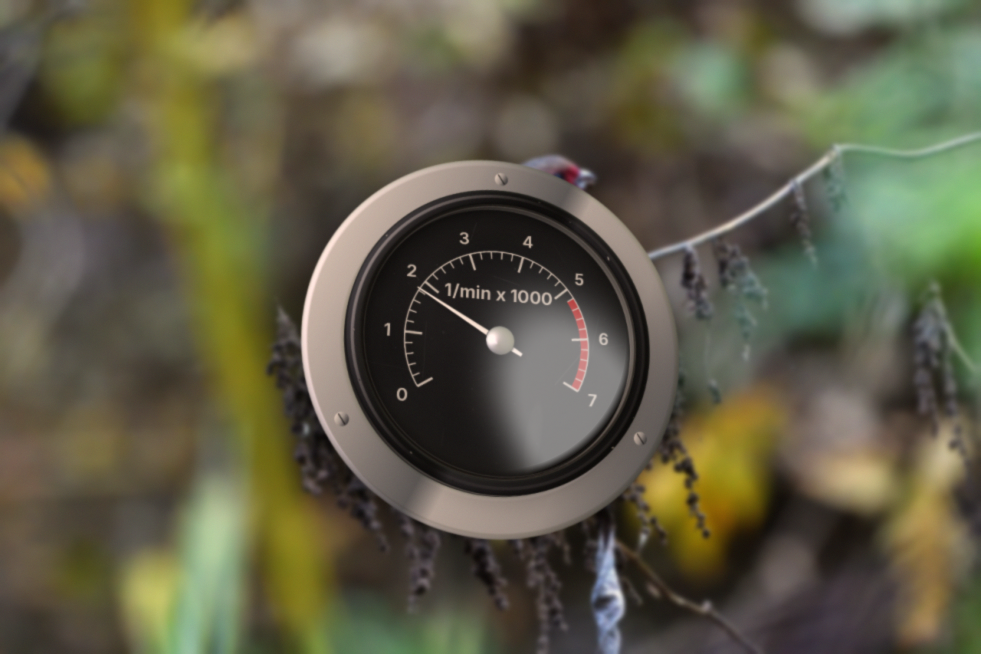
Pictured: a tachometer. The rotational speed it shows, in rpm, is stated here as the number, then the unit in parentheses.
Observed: 1800 (rpm)
